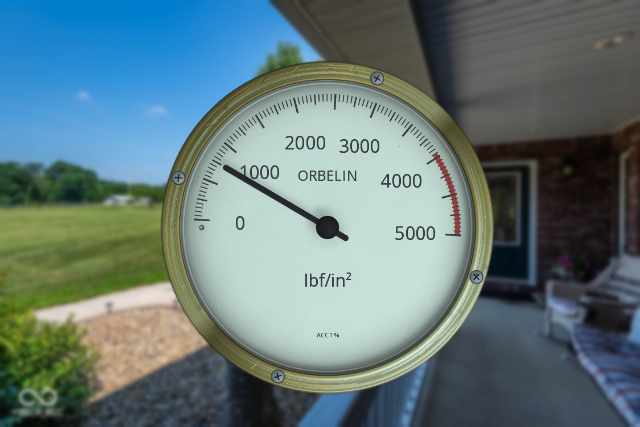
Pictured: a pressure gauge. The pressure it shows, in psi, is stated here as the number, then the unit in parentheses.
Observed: 750 (psi)
